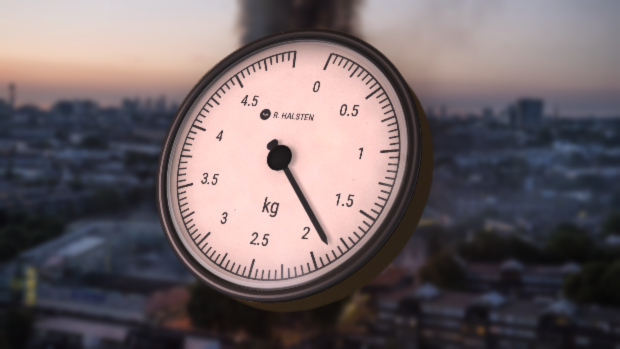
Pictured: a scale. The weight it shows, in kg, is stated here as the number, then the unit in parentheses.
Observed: 1.85 (kg)
